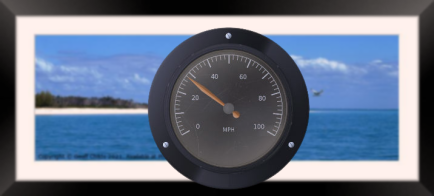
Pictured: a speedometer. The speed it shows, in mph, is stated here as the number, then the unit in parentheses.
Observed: 28 (mph)
